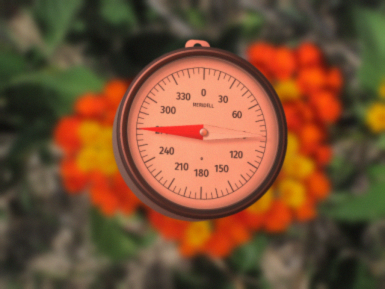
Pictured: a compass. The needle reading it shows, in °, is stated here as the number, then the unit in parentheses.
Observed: 270 (°)
